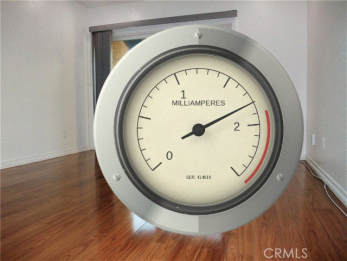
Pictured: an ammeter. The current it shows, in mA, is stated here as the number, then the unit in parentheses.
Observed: 1.8 (mA)
